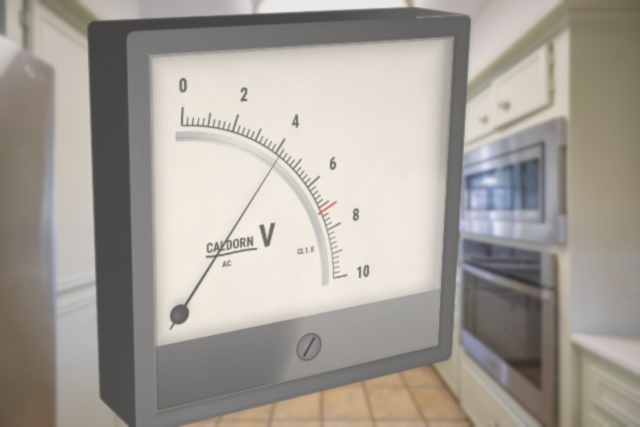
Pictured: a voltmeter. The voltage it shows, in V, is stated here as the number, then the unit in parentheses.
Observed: 4 (V)
